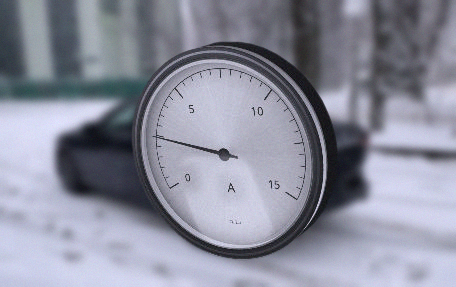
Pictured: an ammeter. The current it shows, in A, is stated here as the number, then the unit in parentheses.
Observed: 2.5 (A)
